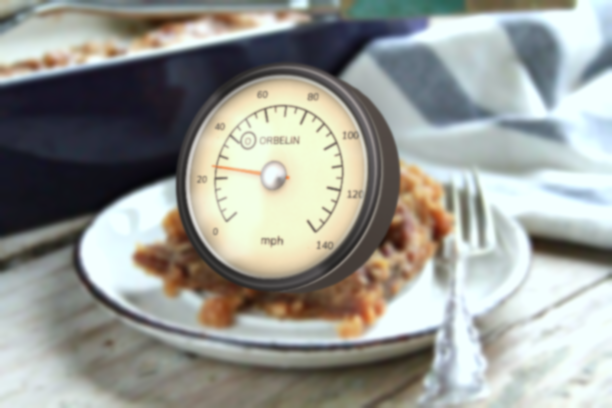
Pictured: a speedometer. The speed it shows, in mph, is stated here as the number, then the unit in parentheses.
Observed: 25 (mph)
